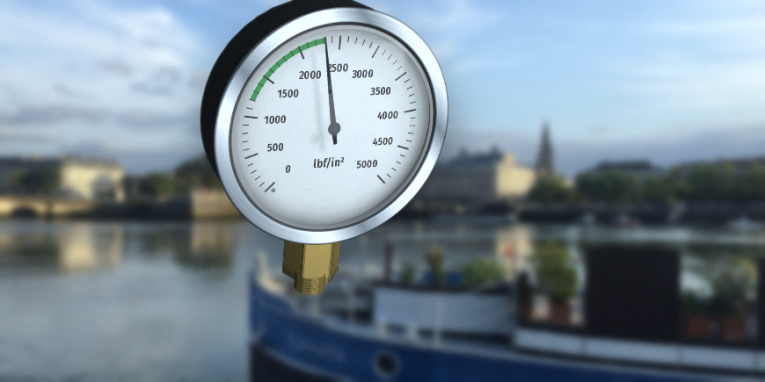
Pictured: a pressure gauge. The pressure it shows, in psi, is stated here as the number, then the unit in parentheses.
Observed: 2300 (psi)
